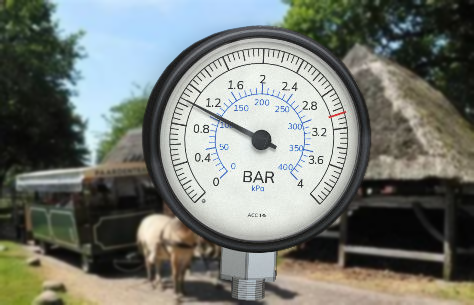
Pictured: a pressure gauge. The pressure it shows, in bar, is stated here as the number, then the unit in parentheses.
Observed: 1.05 (bar)
